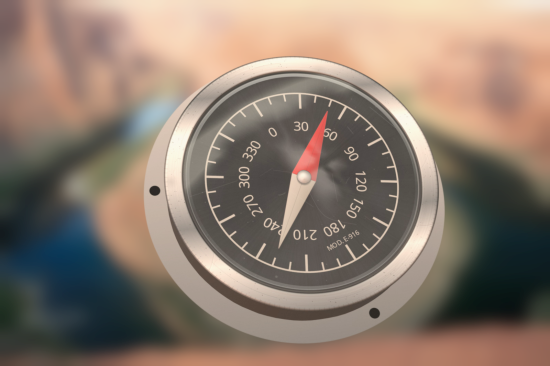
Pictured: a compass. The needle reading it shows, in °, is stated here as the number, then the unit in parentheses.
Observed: 50 (°)
